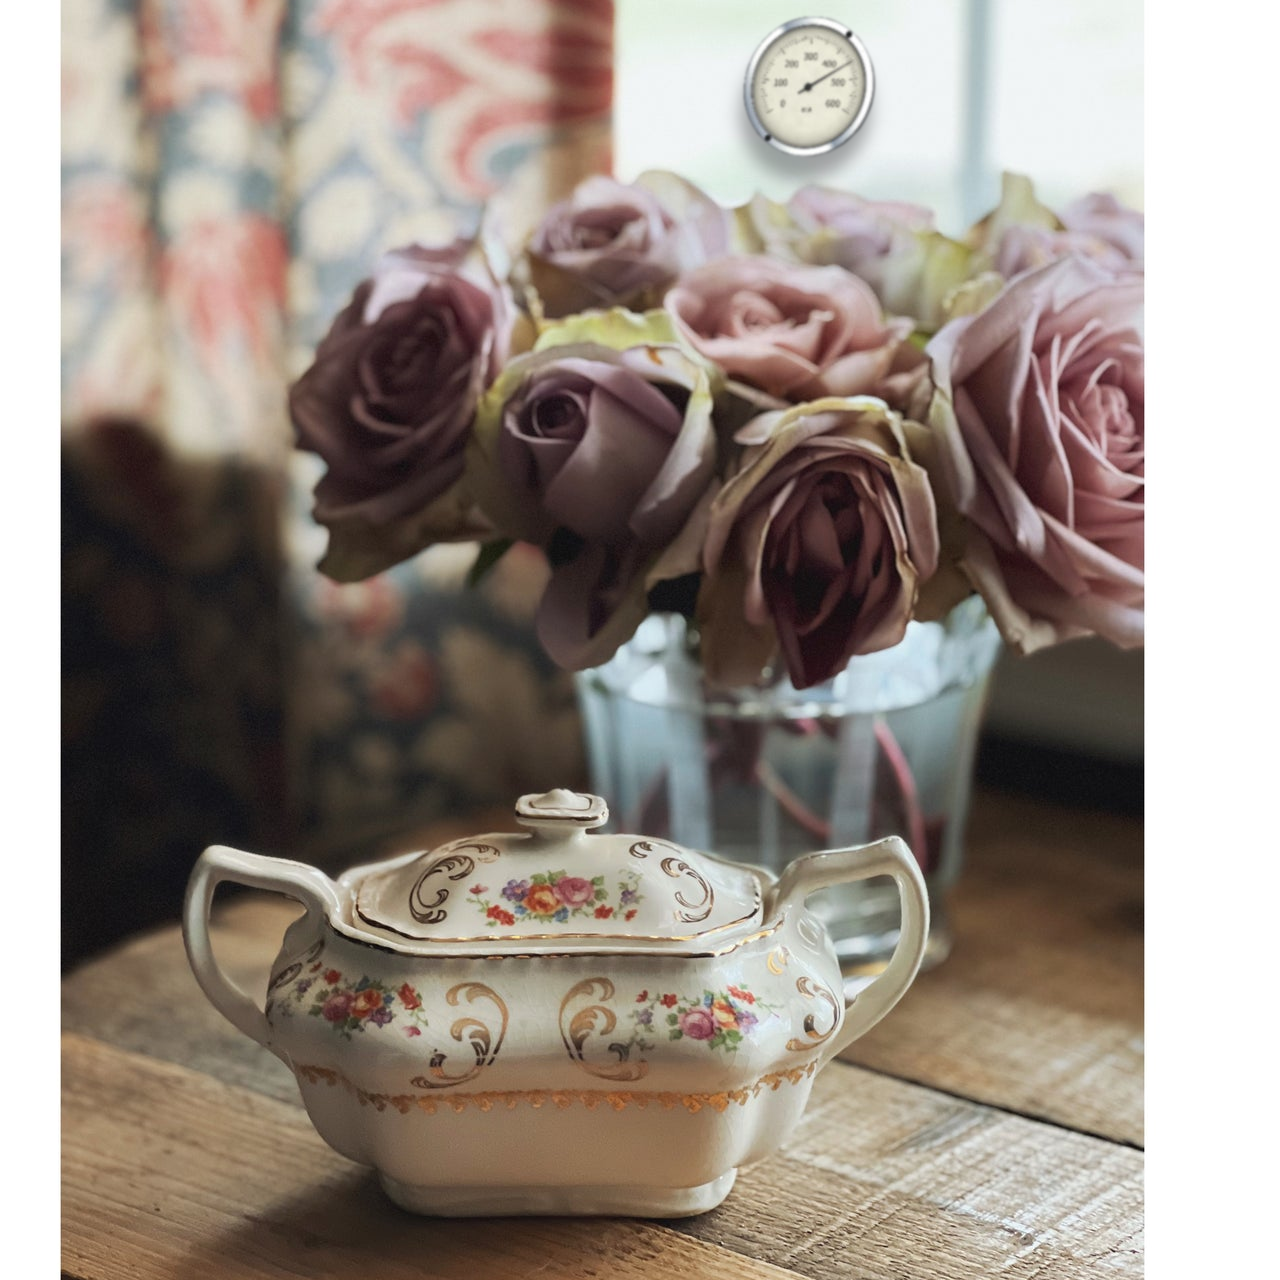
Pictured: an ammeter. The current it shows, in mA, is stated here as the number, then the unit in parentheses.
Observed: 450 (mA)
